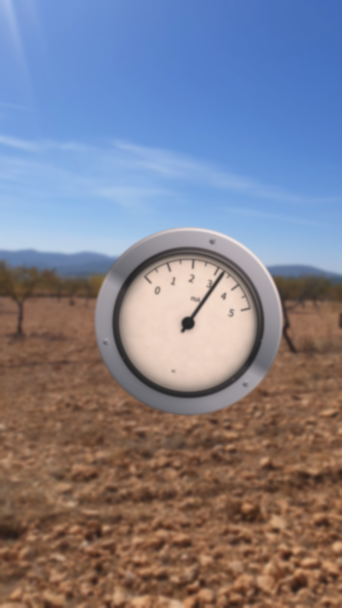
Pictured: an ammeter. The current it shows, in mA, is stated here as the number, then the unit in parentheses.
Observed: 3.25 (mA)
